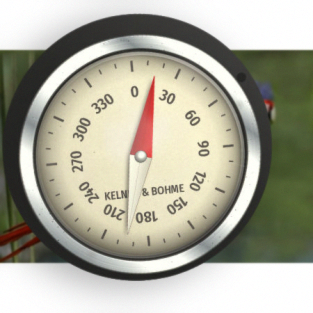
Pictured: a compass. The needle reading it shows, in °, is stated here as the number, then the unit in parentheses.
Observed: 15 (°)
